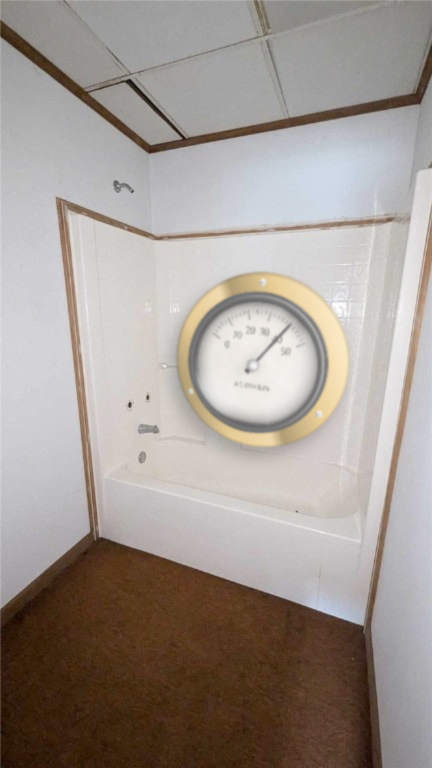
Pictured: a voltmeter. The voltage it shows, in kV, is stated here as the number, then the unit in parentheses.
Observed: 40 (kV)
